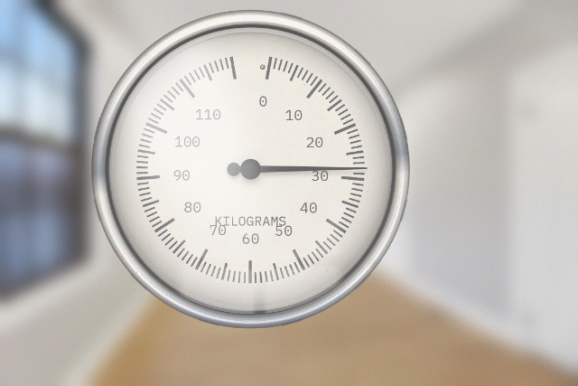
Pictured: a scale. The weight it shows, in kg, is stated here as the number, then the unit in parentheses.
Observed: 28 (kg)
